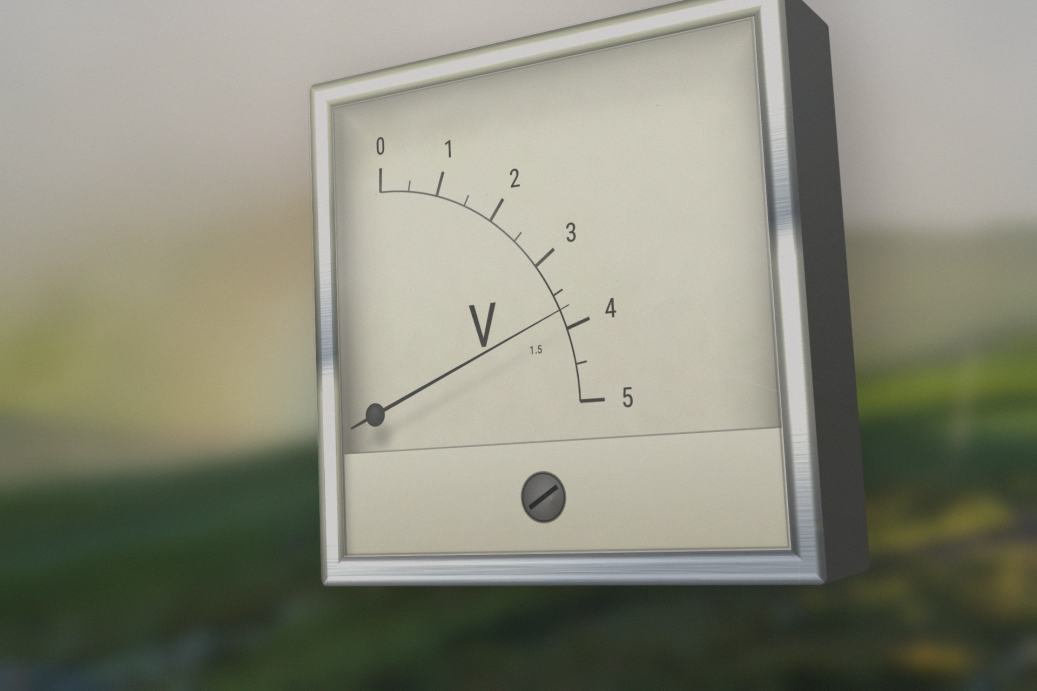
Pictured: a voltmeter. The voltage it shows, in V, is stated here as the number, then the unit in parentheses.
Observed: 3.75 (V)
